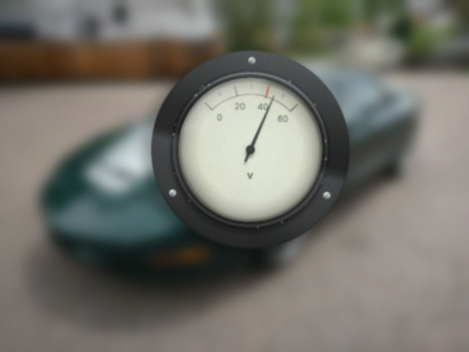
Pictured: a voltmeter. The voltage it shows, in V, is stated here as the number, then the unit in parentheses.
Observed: 45 (V)
